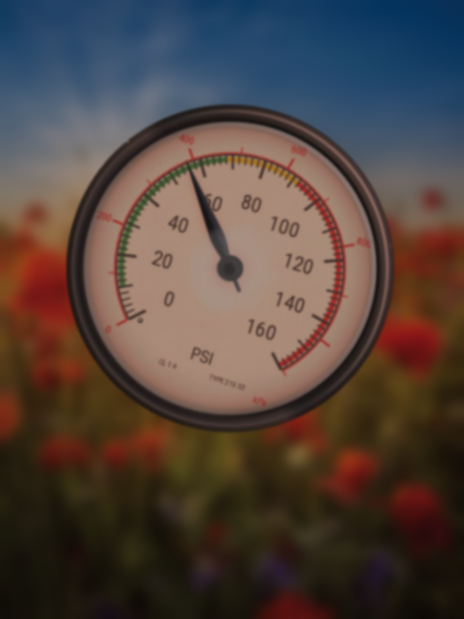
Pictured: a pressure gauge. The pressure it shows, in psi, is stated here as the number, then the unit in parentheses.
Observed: 56 (psi)
